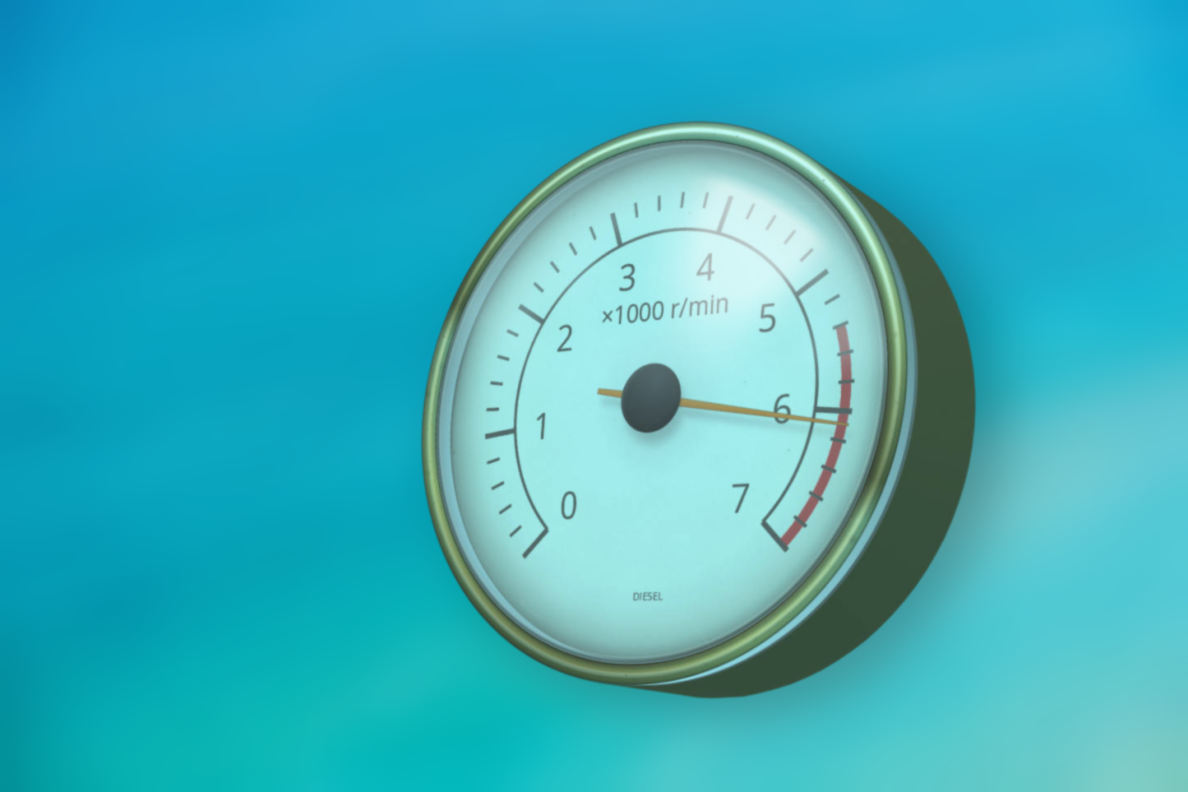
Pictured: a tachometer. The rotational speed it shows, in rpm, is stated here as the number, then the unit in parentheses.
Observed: 6100 (rpm)
